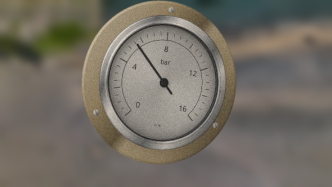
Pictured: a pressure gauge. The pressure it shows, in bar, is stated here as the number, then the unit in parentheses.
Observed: 5.5 (bar)
